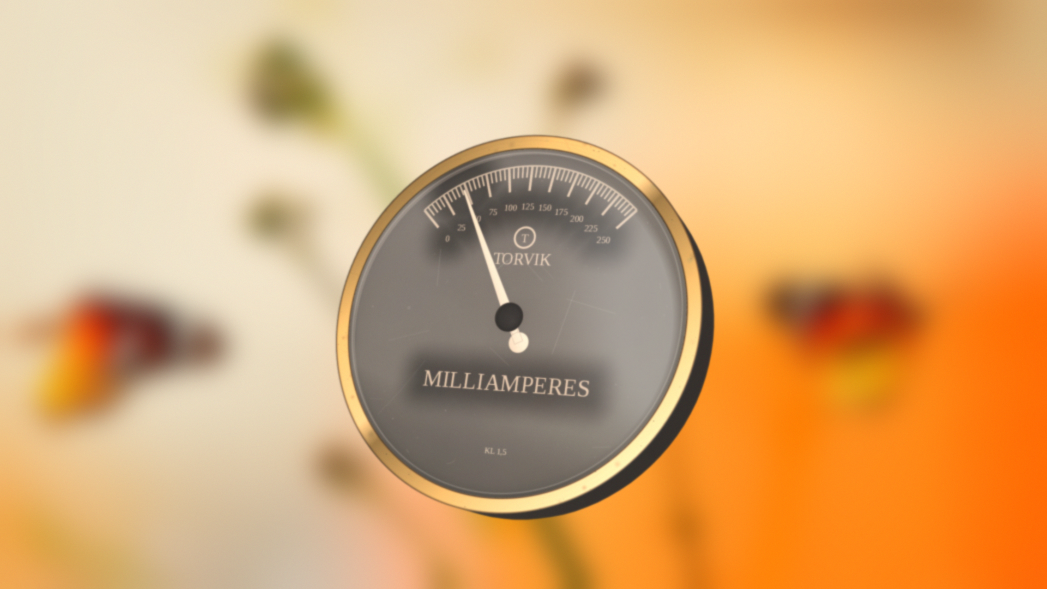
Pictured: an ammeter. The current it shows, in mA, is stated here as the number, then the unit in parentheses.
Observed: 50 (mA)
